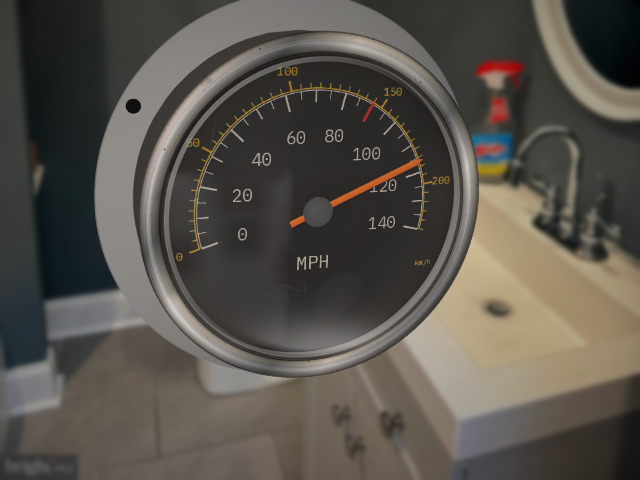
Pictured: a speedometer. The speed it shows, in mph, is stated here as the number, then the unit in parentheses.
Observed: 115 (mph)
